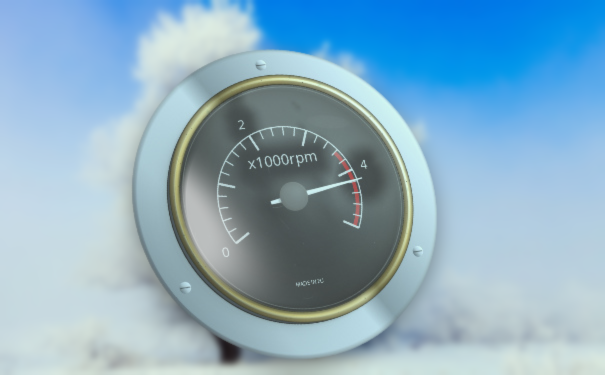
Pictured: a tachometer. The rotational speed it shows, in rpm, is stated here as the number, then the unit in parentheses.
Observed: 4200 (rpm)
